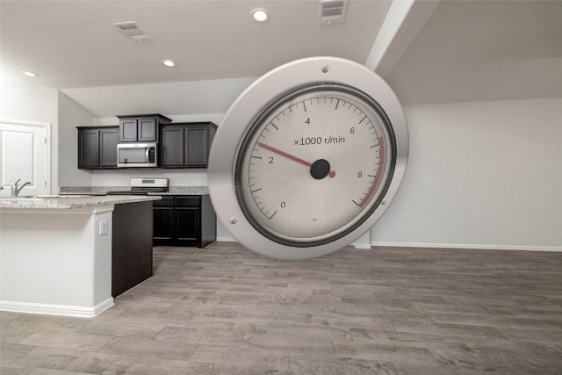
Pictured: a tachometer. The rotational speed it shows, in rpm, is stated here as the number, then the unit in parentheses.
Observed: 2400 (rpm)
